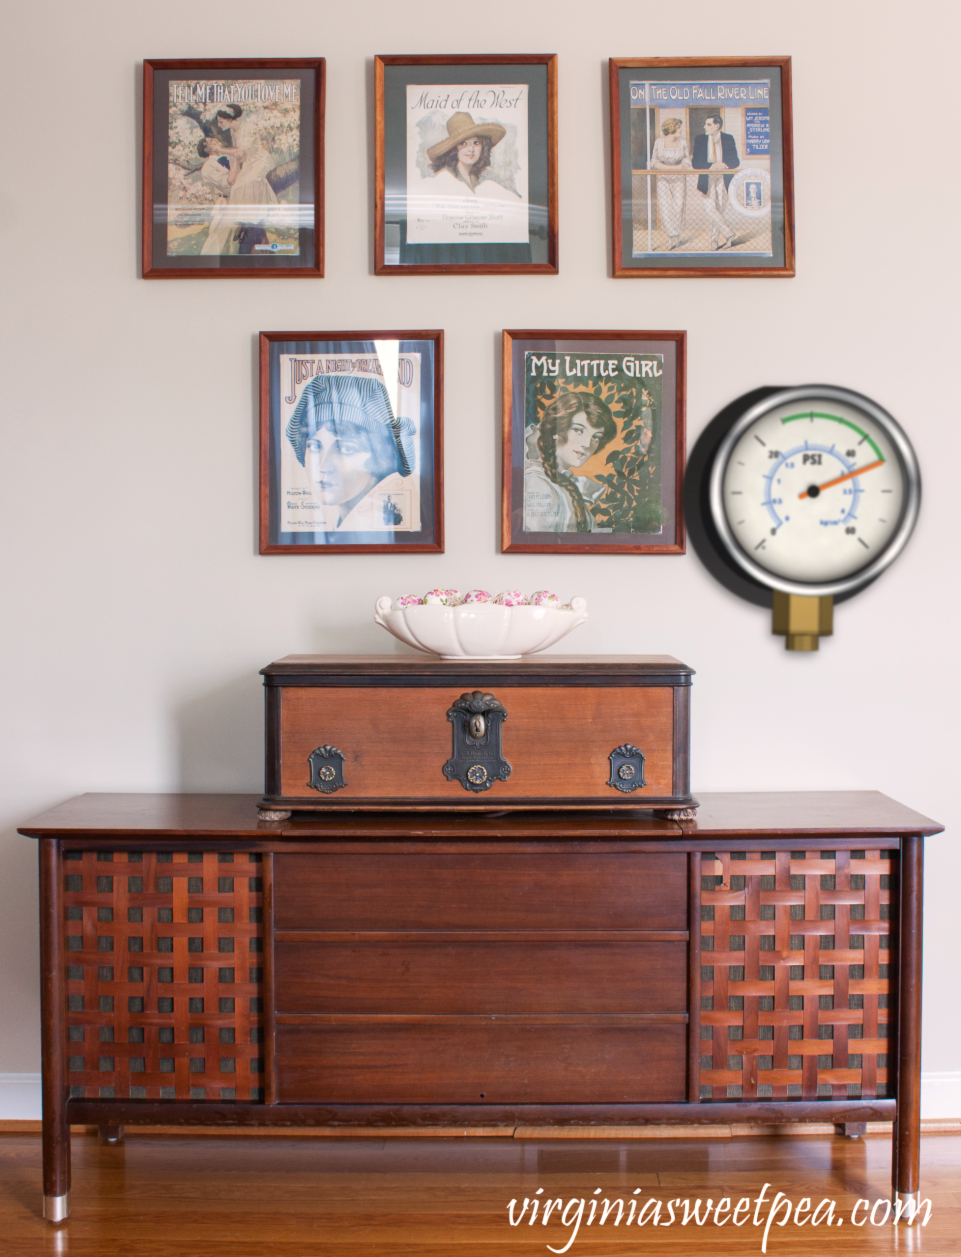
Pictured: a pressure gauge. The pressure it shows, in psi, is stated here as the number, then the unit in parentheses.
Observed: 45 (psi)
